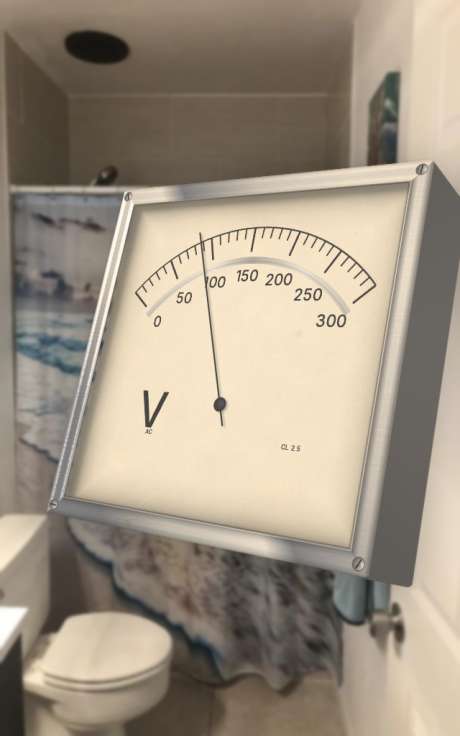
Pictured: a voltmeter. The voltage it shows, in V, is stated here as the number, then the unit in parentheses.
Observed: 90 (V)
